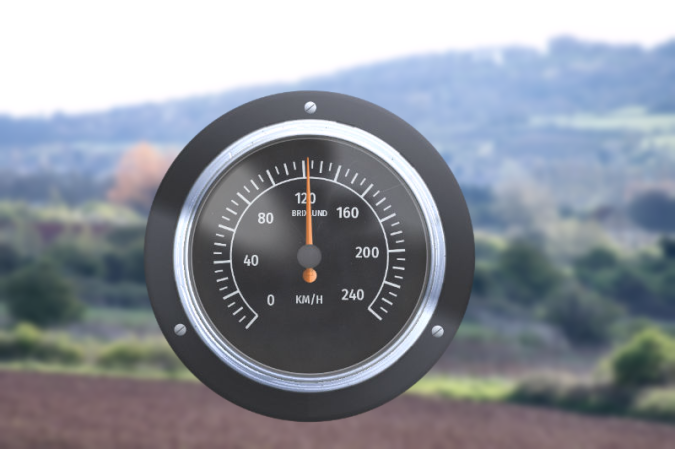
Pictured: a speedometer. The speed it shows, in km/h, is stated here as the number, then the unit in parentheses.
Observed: 122.5 (km/h)
